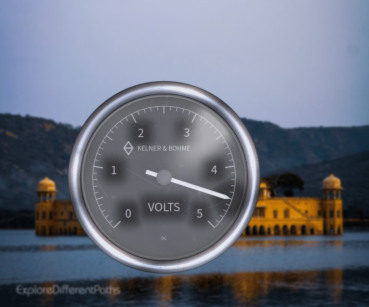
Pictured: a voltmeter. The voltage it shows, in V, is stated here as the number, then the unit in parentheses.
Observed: 4.5 (V)
